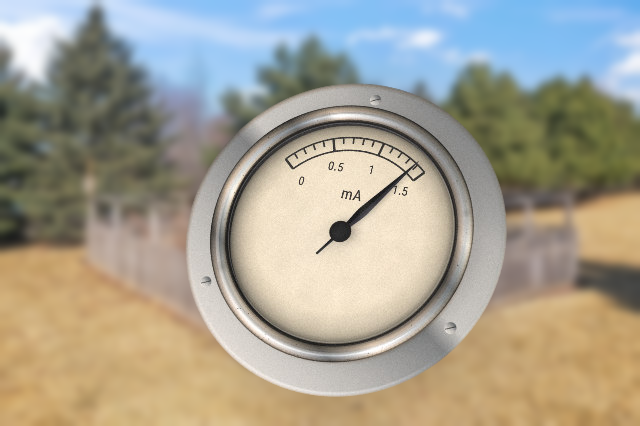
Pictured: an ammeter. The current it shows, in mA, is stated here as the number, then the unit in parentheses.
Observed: 1.4 (mA)
